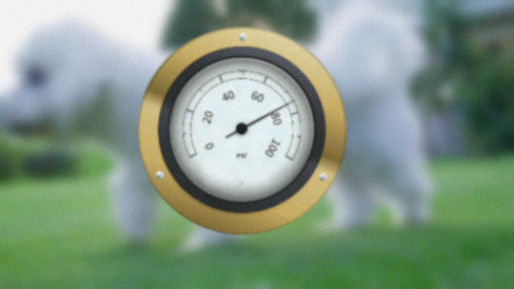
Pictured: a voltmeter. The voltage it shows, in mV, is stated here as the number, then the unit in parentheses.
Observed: 75 (mV)
